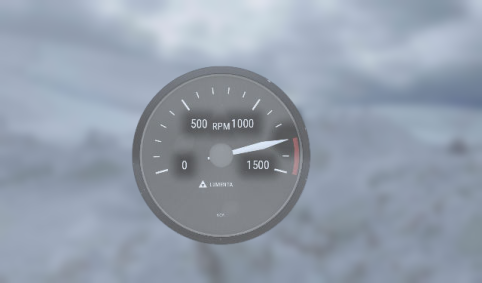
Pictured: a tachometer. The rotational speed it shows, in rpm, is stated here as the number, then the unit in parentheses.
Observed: 1300 (rpm)
